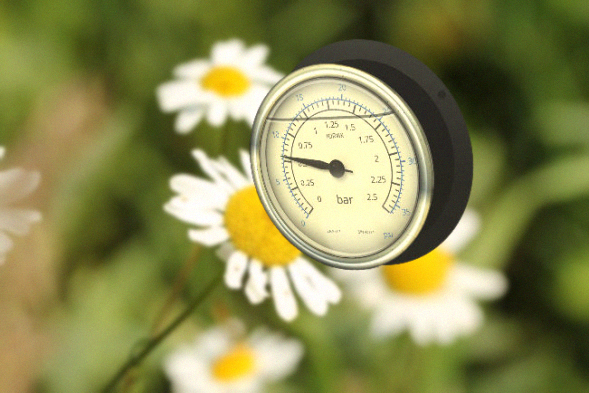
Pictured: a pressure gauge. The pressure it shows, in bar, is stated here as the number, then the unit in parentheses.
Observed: 0.55 (bar)
